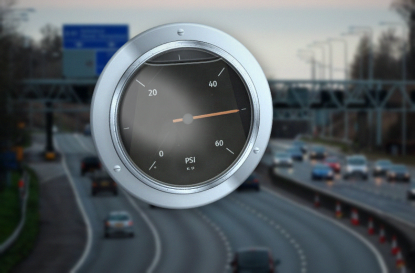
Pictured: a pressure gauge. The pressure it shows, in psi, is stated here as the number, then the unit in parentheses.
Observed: 50 (psi)
